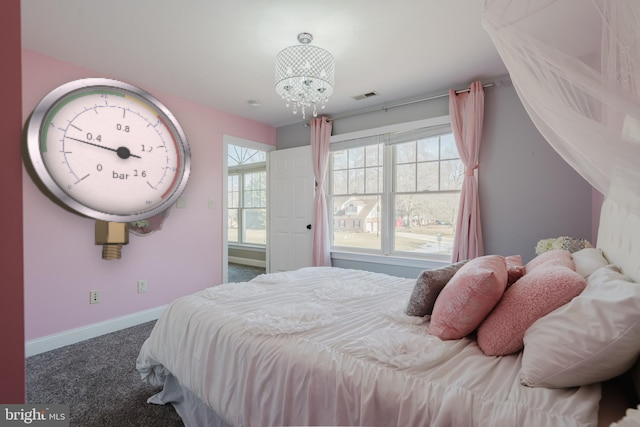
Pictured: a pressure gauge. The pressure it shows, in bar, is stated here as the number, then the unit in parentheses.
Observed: 0.3 (bar)
